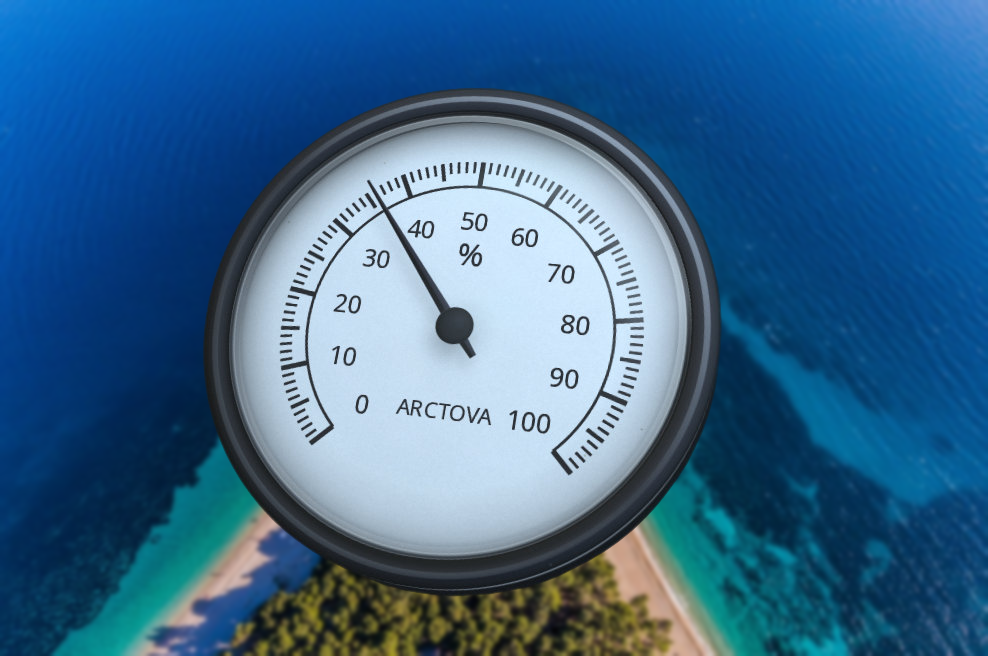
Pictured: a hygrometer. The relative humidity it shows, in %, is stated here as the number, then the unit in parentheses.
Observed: 36 (%)
